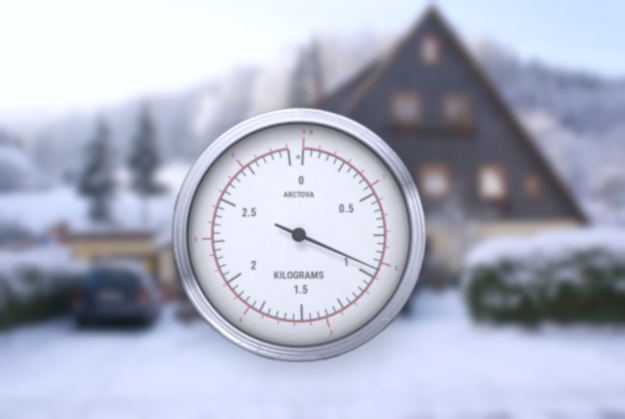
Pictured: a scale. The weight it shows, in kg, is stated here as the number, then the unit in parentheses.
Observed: 0.95 (kg)
